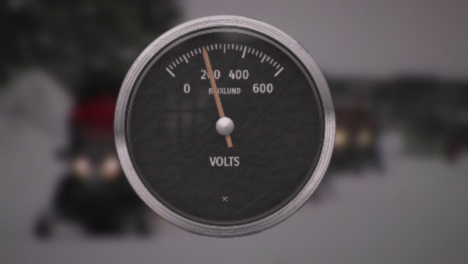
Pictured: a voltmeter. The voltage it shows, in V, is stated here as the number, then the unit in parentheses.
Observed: 200 (V)
